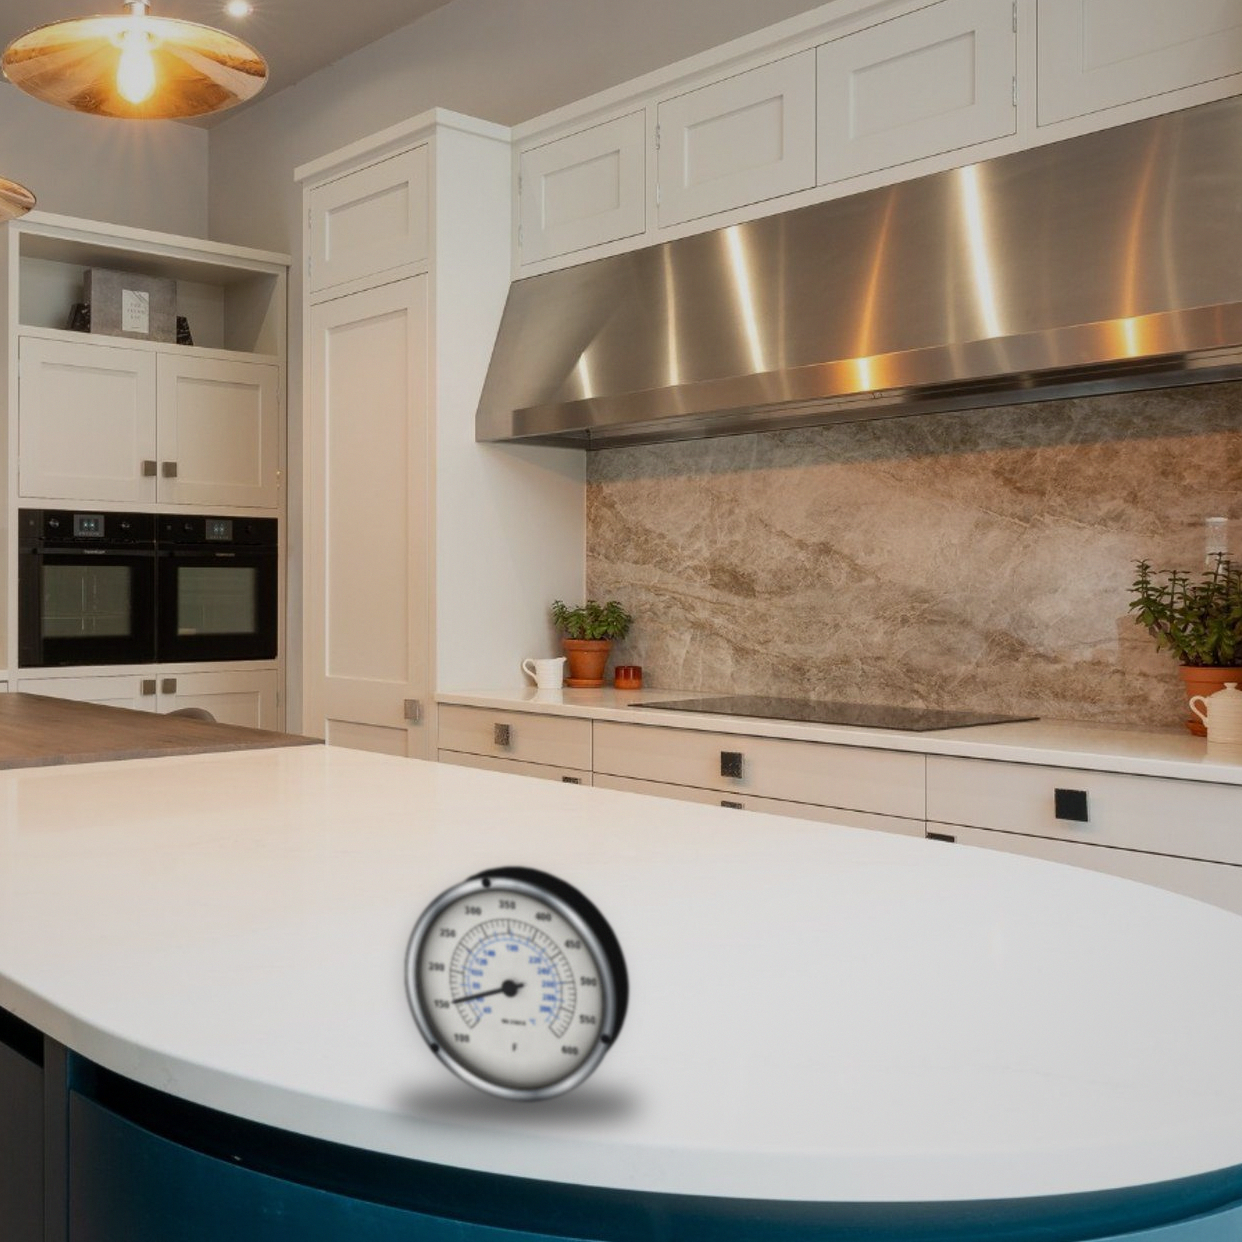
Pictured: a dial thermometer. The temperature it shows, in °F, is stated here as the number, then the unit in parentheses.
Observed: 150 (°F)
